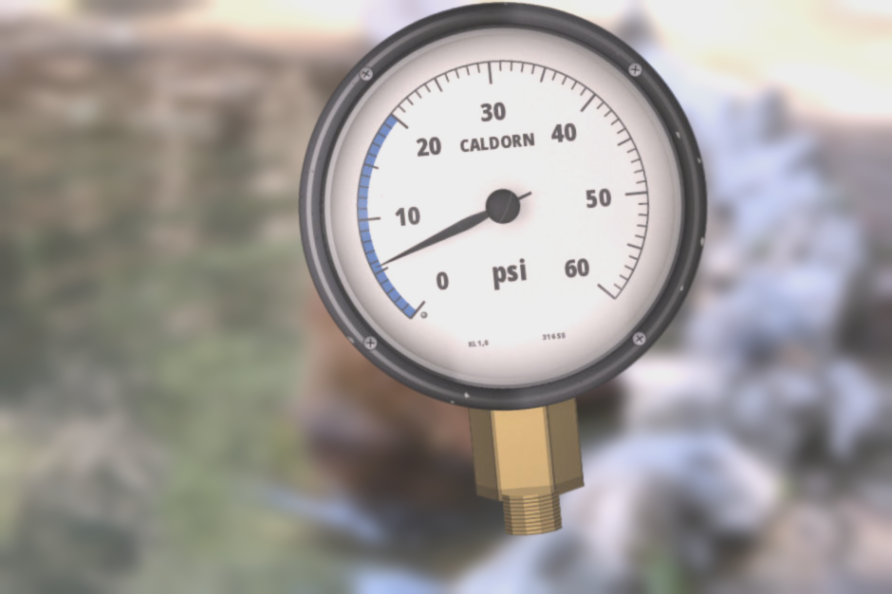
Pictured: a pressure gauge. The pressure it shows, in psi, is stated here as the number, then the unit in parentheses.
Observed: 5.5 (psi)
